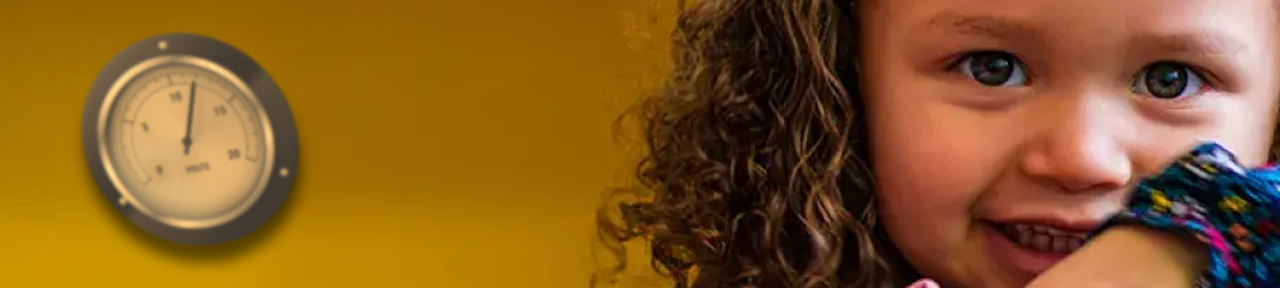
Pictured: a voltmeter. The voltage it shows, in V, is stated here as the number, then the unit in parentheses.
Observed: 12 (V)
